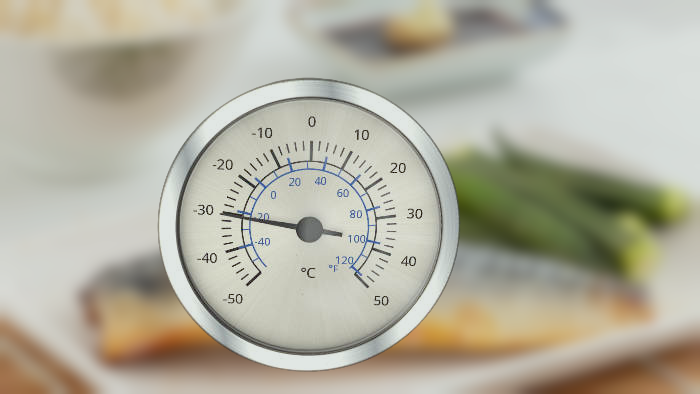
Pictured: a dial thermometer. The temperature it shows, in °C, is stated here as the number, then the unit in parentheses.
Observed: -30 (°C)
